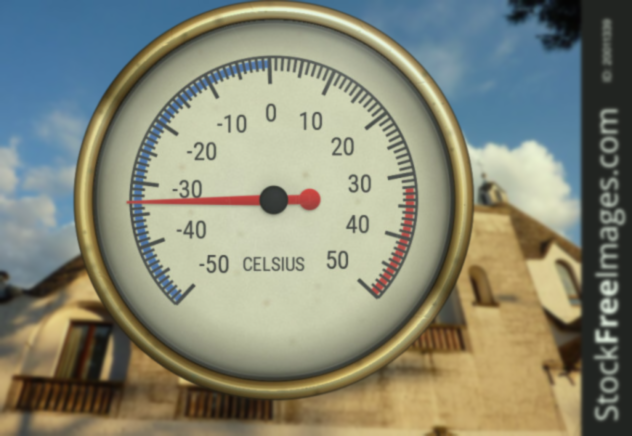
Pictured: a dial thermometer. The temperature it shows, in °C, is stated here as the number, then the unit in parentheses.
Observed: -33 (°C)
